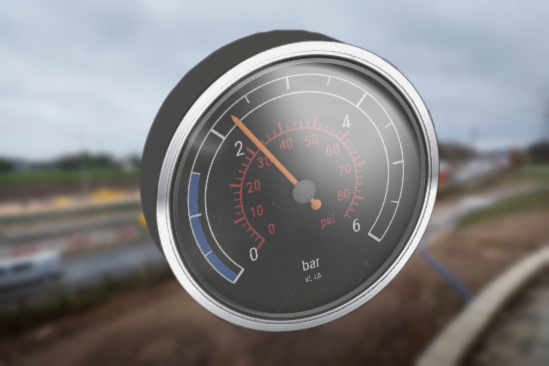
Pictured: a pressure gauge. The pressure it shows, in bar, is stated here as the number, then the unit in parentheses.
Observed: 2.25 (bar)
